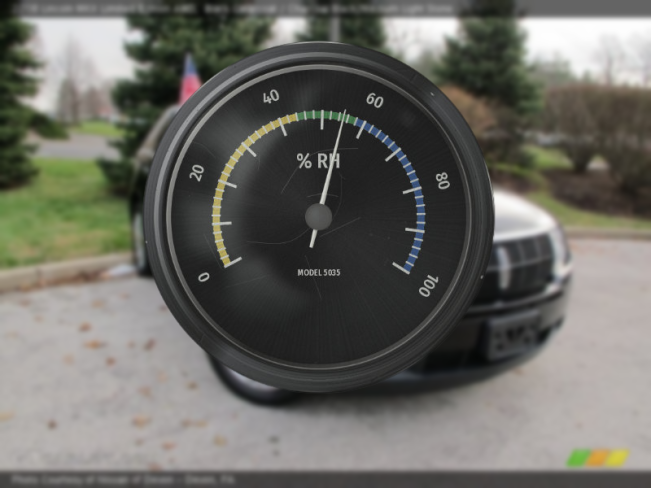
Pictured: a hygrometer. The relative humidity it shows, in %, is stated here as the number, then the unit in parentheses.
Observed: 55 (%)
